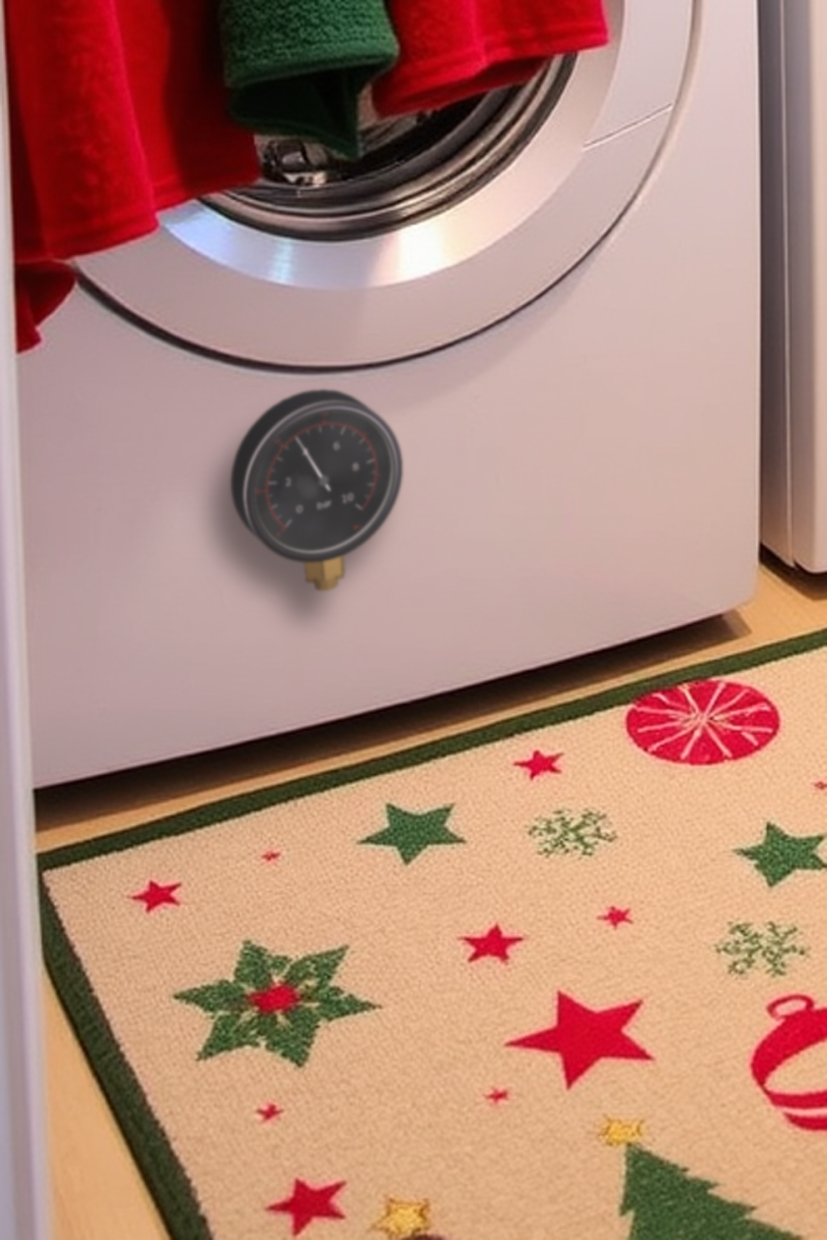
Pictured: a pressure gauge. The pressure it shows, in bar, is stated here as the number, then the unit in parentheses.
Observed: 4 (bar)
